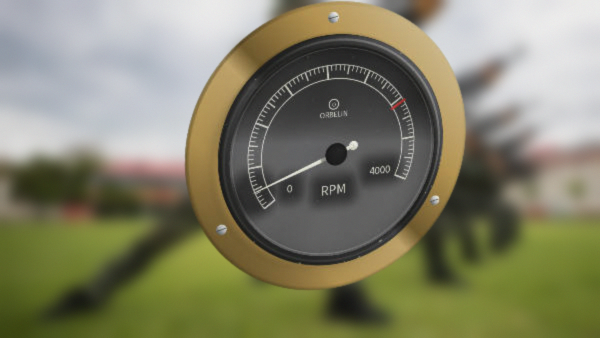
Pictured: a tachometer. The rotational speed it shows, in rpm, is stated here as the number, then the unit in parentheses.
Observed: 250 (rpm)
